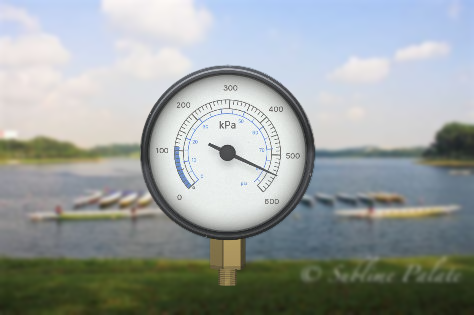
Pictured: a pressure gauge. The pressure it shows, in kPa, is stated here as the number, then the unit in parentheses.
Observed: 550 (kPa)
